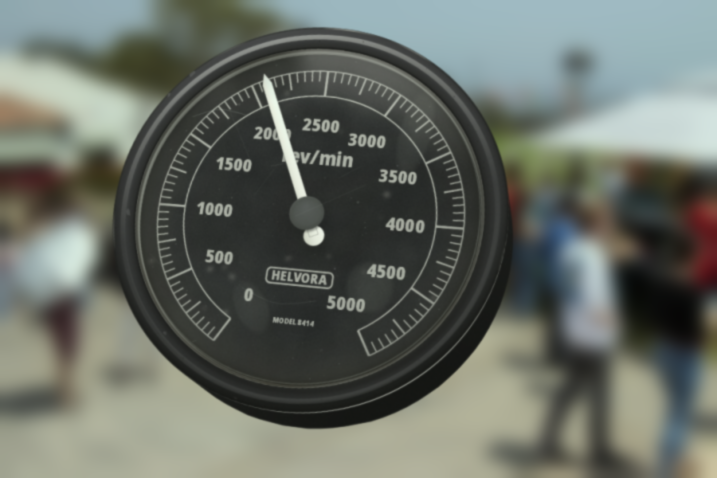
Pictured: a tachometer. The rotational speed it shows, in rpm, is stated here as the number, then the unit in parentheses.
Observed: 2100 (rpm)
